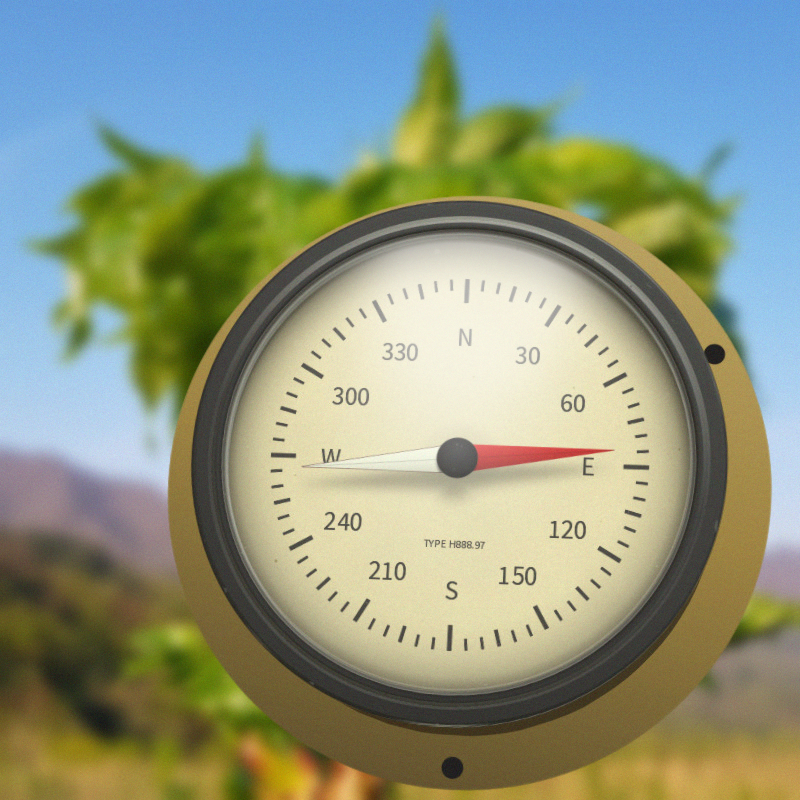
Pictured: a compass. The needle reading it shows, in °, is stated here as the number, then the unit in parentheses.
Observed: 85 (°)
